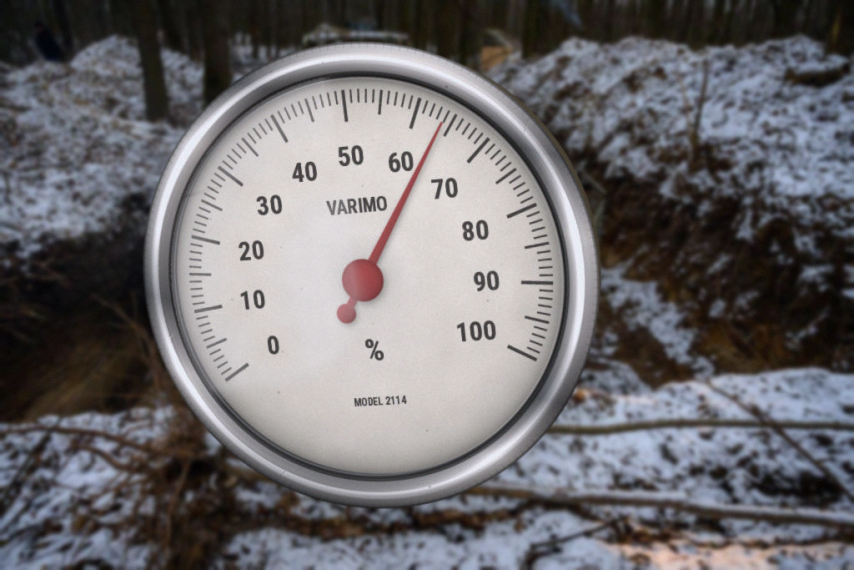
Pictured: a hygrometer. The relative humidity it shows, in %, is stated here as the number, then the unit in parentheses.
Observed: 64 (%)
